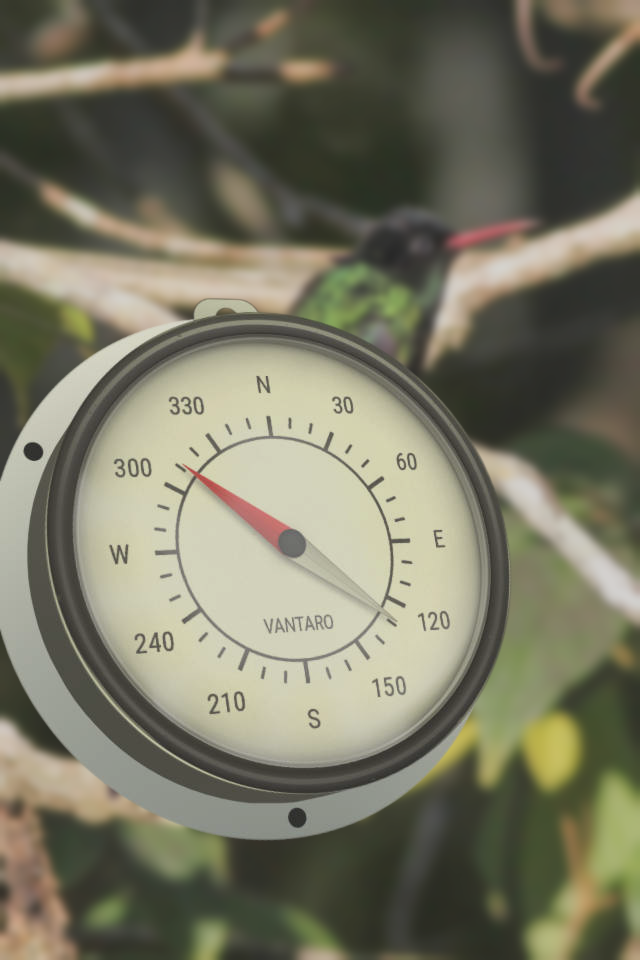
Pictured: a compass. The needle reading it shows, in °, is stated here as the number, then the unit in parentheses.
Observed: 310 (°)
